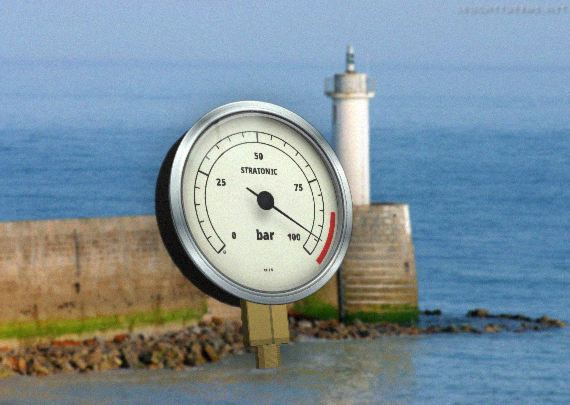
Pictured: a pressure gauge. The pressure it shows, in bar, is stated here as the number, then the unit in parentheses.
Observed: 95 (bar)
